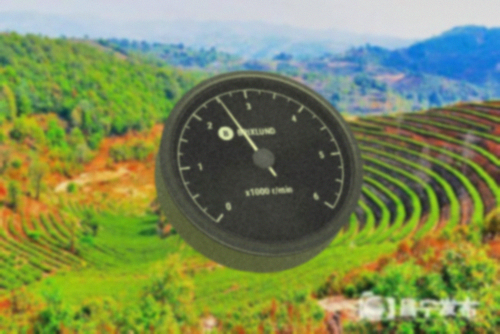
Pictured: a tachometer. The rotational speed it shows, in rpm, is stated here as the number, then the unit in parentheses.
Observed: 2500 (rpm)
